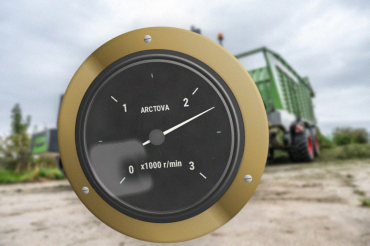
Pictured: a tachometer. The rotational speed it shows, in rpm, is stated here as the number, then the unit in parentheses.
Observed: 2250 (rpm)
